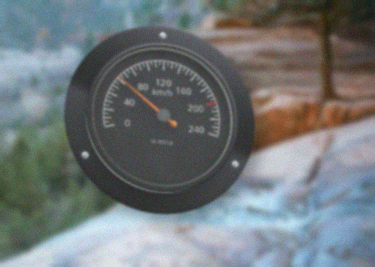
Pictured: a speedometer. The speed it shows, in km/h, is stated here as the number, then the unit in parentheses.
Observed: 60 (km/h)
